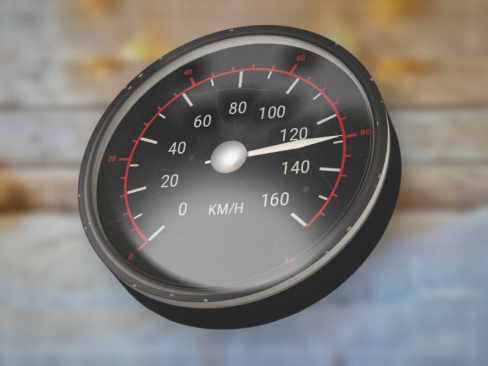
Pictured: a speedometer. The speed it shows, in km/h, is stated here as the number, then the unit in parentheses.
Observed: 130 (km/h)
